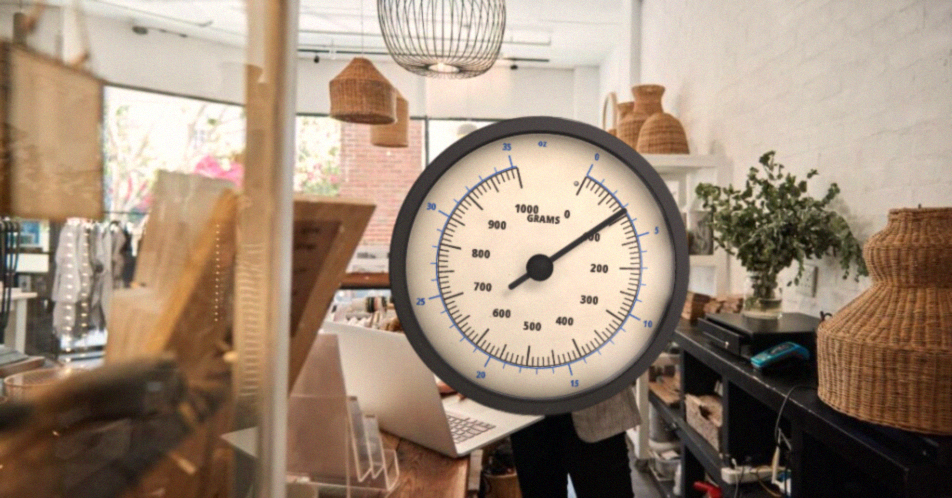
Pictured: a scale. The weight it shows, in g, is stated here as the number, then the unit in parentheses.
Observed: 90 (g)
